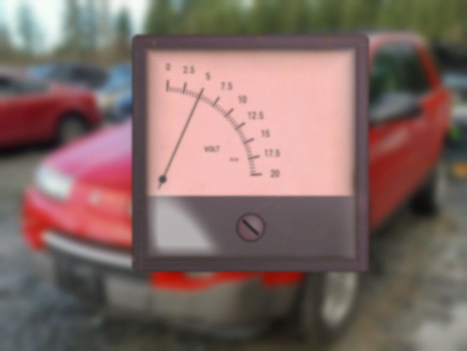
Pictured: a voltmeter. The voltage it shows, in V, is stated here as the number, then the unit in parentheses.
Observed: 5 (V)
